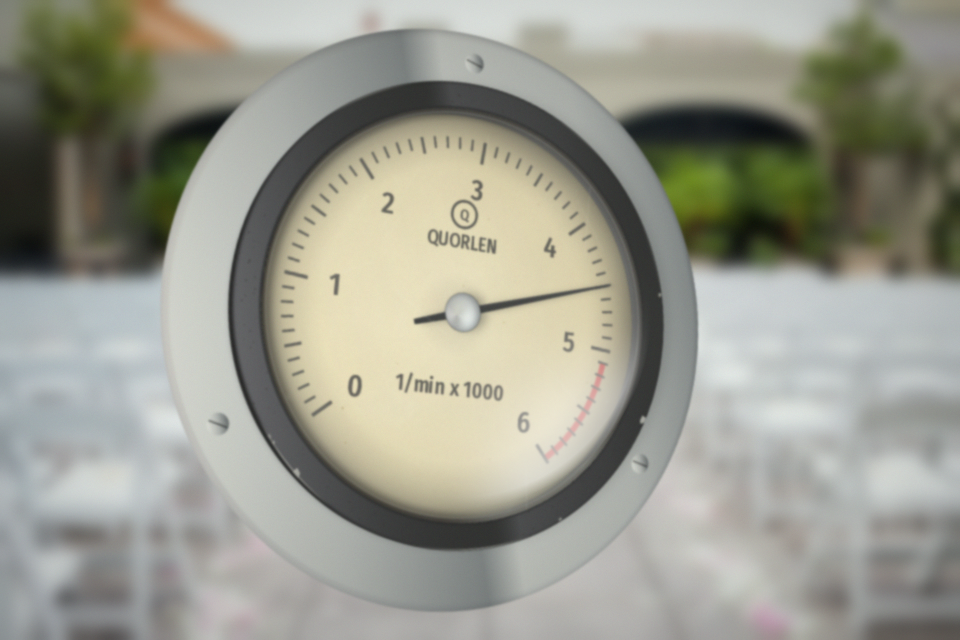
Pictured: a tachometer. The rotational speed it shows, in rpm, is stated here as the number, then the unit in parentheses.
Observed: 4500 (rpm)
